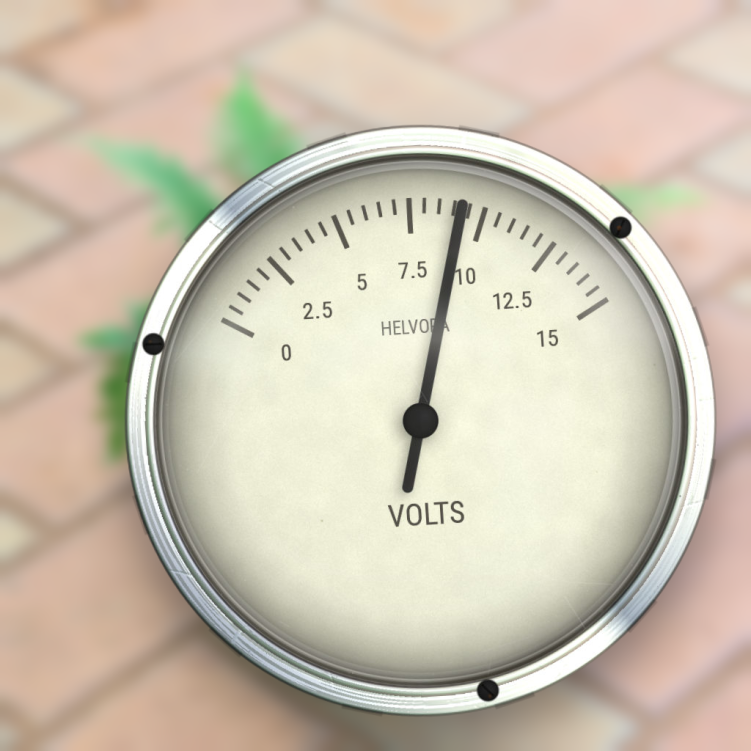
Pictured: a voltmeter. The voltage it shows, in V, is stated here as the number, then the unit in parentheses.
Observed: 9.25 (V)
